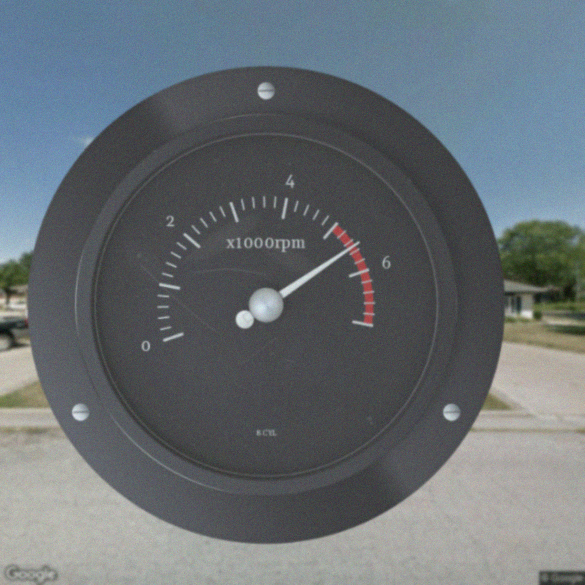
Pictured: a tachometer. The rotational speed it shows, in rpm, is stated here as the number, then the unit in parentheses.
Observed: 5500 (rpm)
